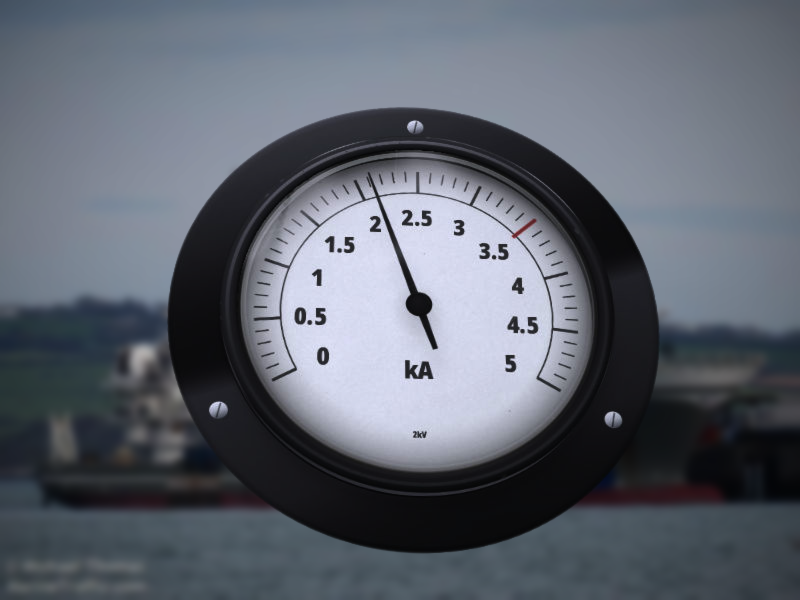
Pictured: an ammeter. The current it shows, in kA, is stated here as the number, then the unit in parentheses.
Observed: 2.1 (kA)
